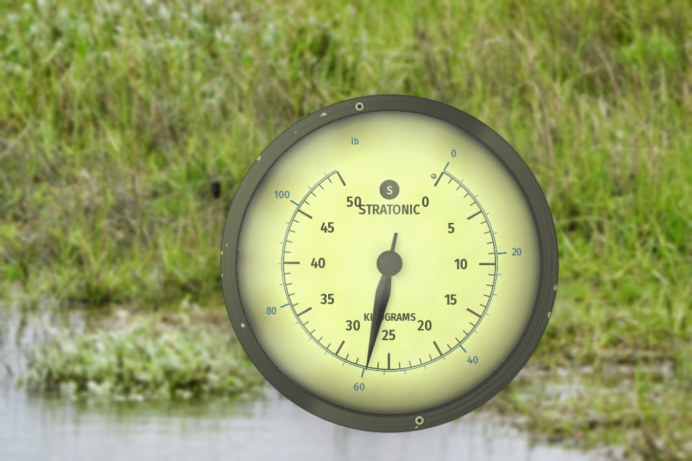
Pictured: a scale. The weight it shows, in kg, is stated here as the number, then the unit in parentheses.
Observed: 27 (kg)
